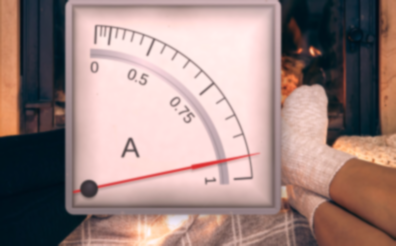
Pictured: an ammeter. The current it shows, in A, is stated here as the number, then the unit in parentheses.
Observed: 0.95 (A)
